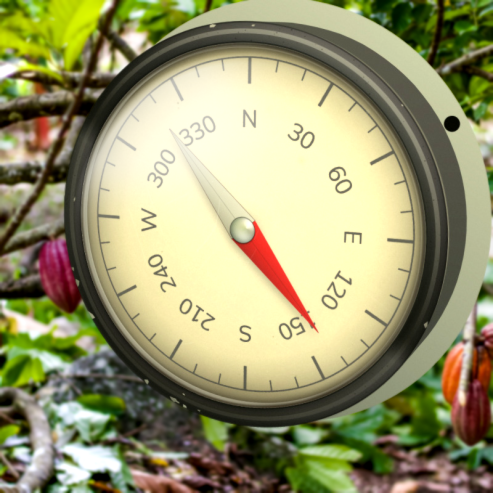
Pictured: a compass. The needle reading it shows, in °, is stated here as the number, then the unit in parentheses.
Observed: 140 (°)
